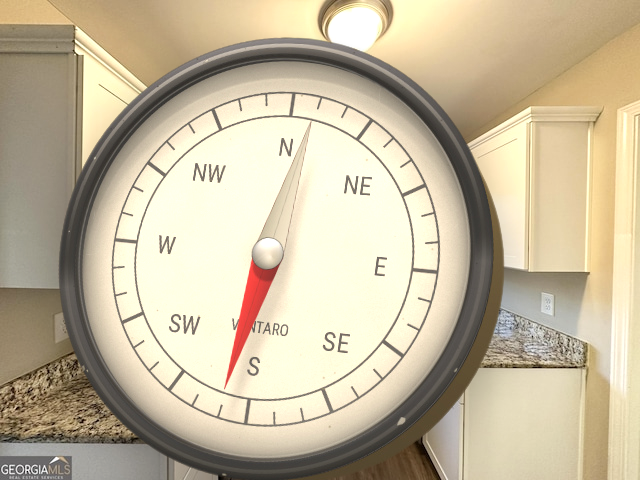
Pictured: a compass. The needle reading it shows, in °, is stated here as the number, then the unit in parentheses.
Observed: 190 (°)
